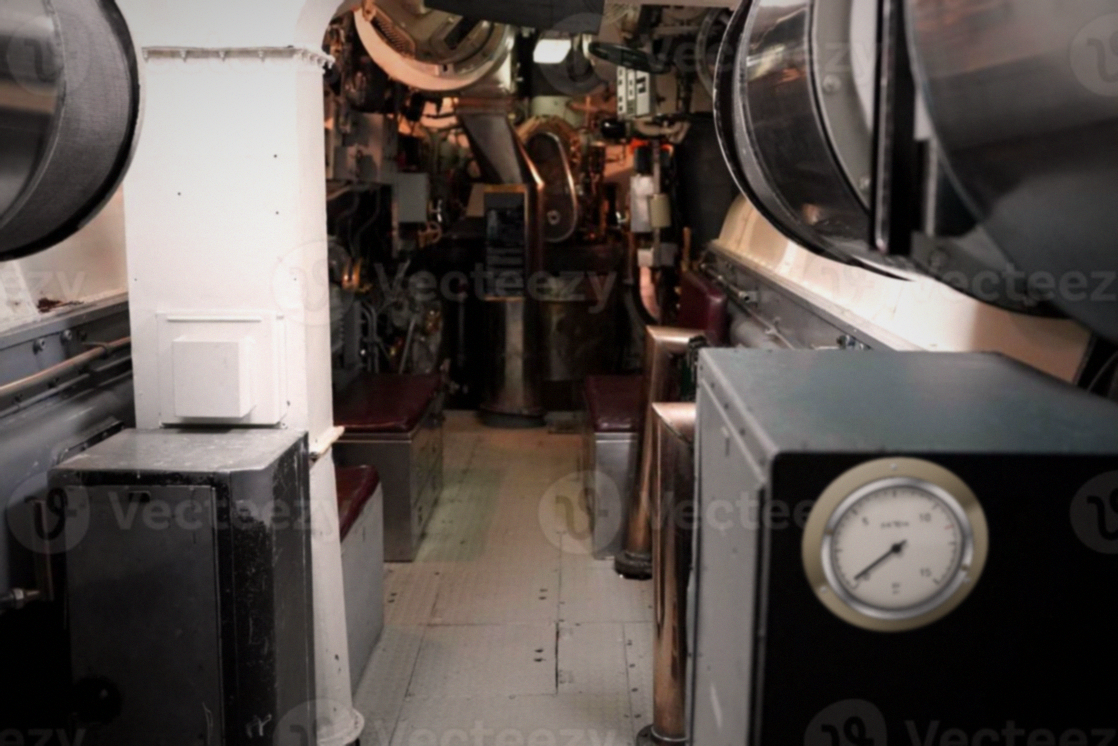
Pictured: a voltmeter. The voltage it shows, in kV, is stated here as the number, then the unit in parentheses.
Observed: 0.5 (kV)
